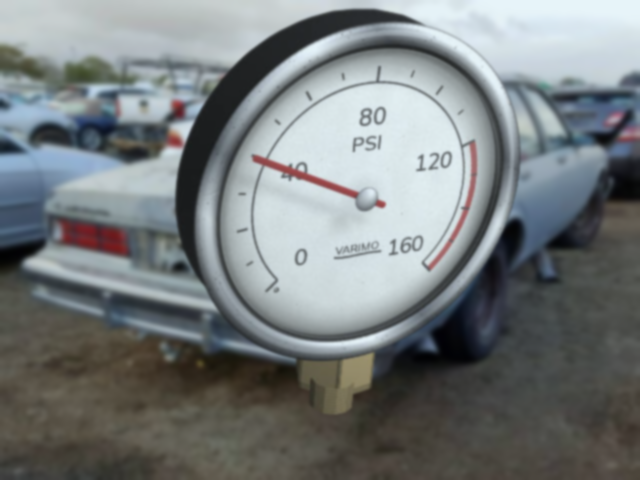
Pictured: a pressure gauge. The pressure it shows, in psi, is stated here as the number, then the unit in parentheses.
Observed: 40 (psi)
